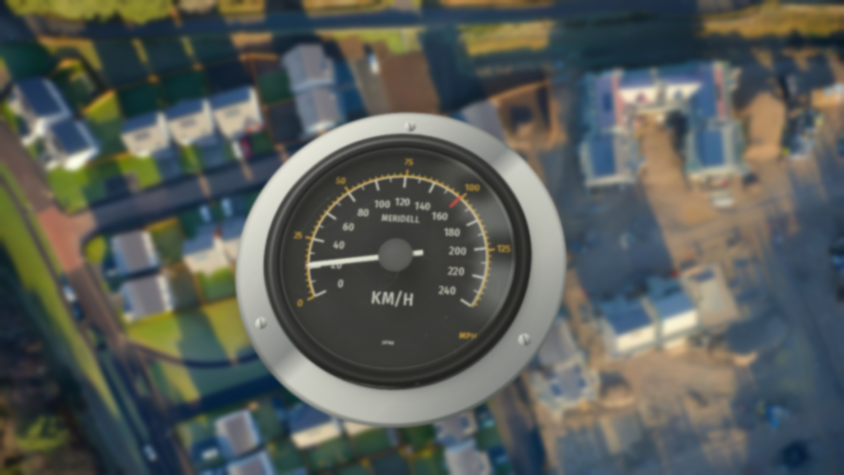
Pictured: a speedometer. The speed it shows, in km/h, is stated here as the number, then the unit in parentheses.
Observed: 20 (km/h)
